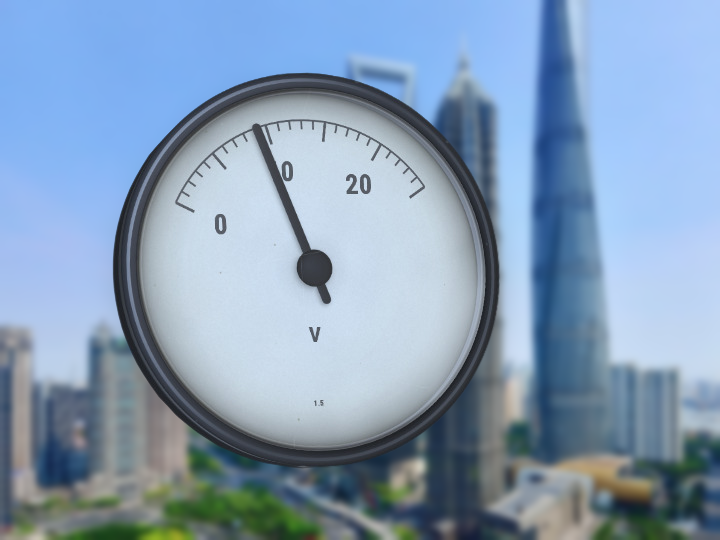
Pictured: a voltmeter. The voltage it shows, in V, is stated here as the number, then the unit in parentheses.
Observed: 9 (V)
